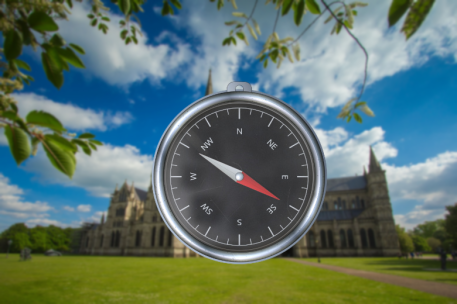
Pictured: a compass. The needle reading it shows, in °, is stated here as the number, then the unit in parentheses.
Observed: 120 (°)
